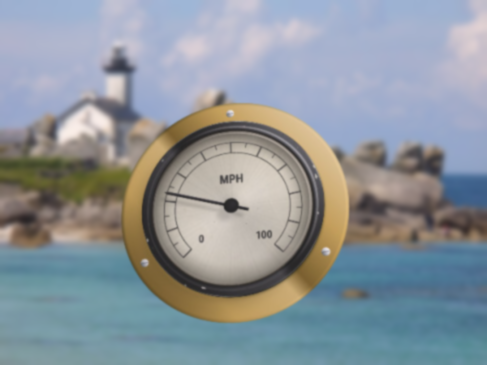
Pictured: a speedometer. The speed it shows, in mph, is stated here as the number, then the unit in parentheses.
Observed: 22.5 (mph)
